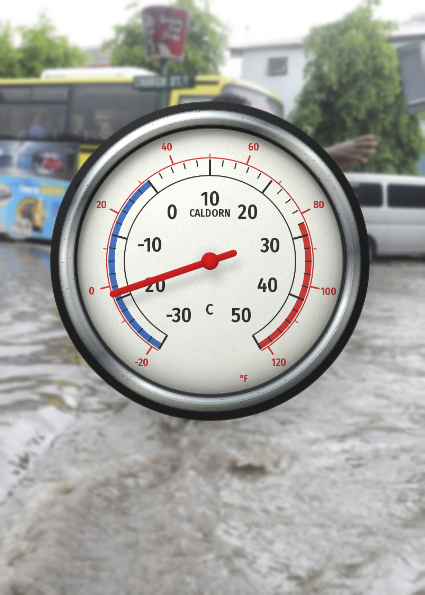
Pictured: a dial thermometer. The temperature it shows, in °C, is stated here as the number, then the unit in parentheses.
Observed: -19 (°C)
